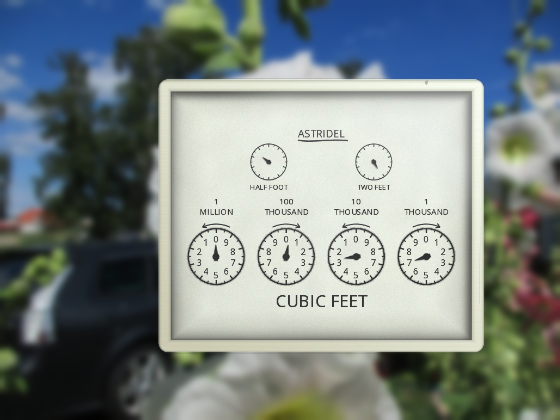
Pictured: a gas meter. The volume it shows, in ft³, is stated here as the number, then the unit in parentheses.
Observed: 2700 (ft³)
